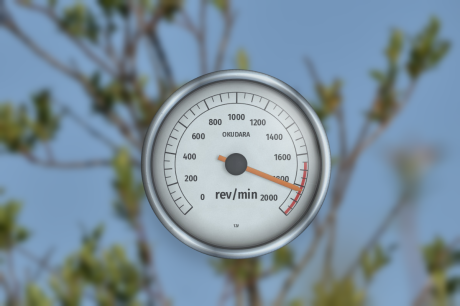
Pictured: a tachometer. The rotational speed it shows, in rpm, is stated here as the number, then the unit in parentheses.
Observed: 1825 (rpm)
